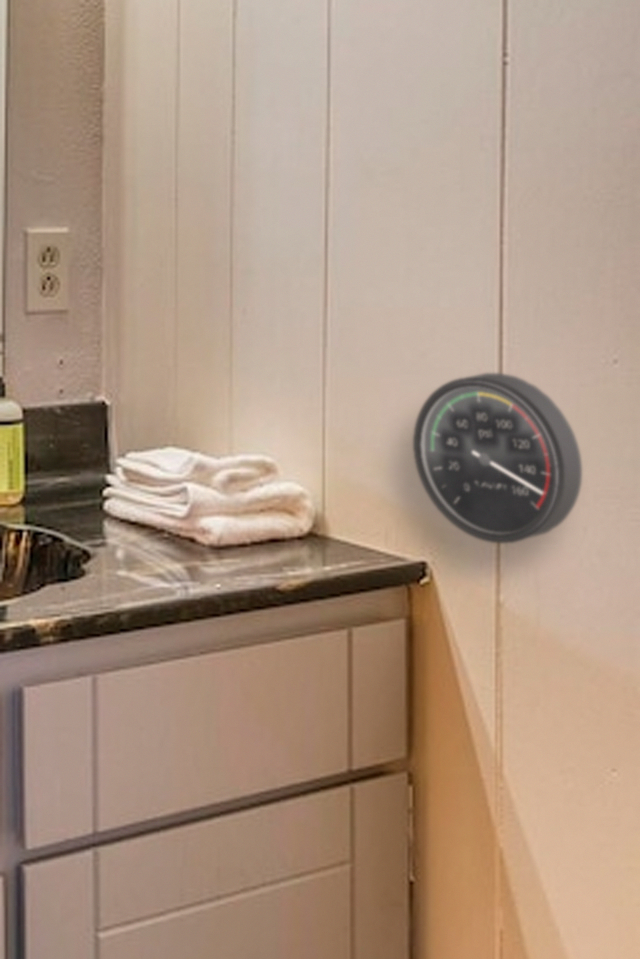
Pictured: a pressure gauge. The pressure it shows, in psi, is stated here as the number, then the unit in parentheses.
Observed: 150 (psi)
